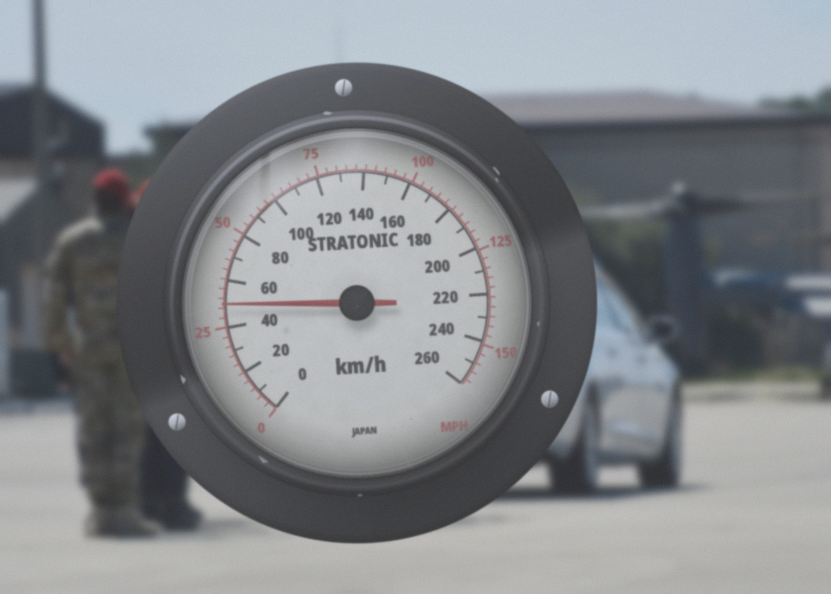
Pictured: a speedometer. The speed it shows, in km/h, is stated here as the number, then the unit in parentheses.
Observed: 50 (km/h)
